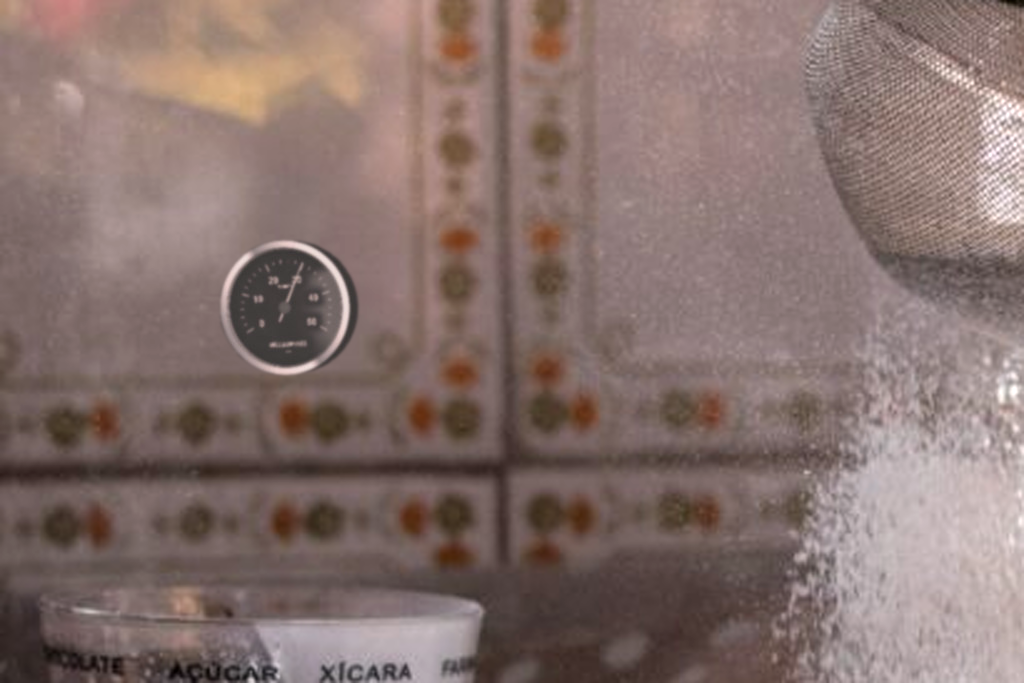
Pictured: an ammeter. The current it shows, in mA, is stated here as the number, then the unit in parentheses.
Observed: 30 (mA)
